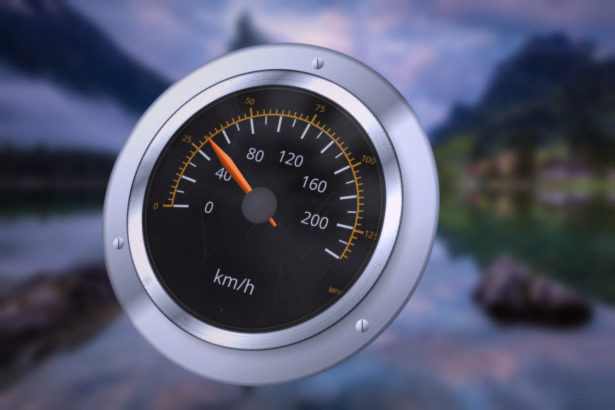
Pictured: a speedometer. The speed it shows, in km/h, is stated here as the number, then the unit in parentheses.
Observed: 50 (km/h)
